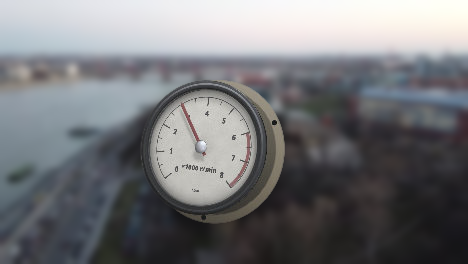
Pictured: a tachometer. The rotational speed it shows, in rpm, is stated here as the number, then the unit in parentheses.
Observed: 3000 (rpm)
